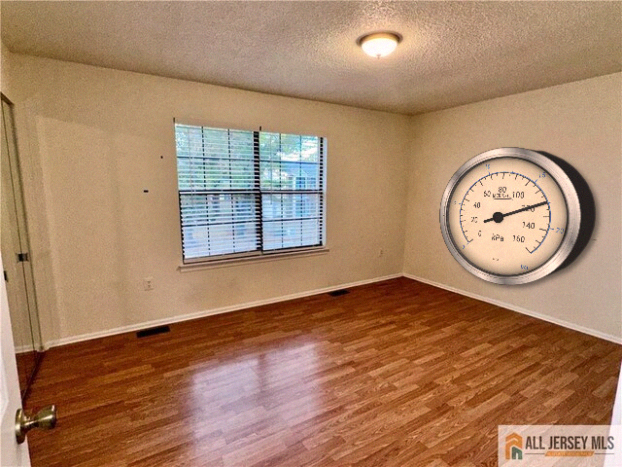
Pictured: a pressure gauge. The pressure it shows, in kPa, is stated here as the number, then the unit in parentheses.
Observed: 120 (kPa)
